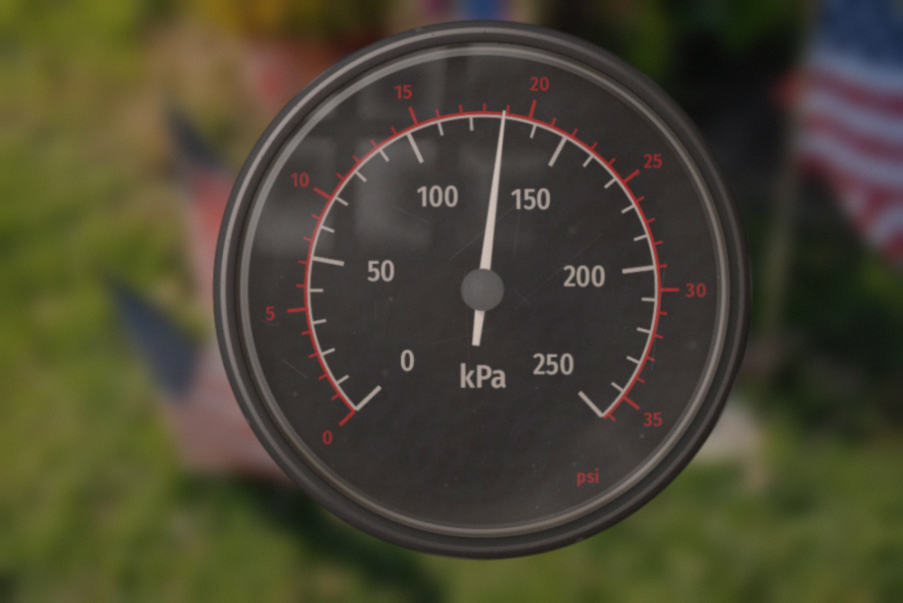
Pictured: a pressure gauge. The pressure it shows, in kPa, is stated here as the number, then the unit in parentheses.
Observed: 130 (kPa)
